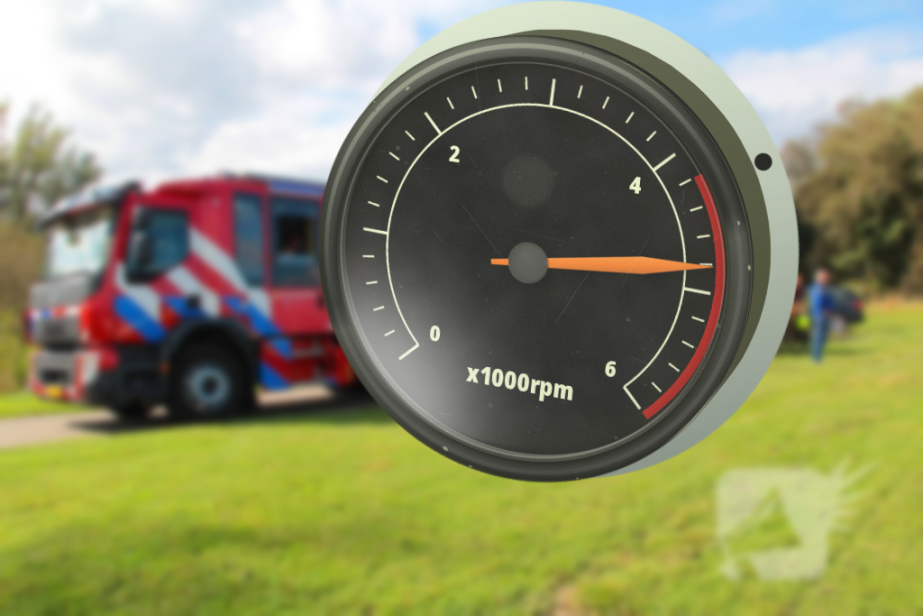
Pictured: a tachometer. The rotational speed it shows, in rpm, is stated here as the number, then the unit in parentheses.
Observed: 4800 (rpm)
